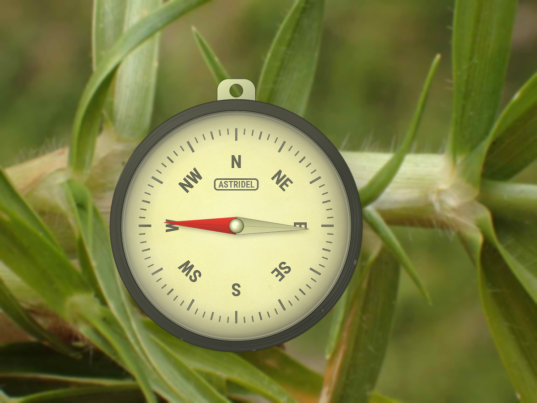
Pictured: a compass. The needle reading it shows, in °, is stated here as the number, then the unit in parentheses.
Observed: 272.5 (°)
